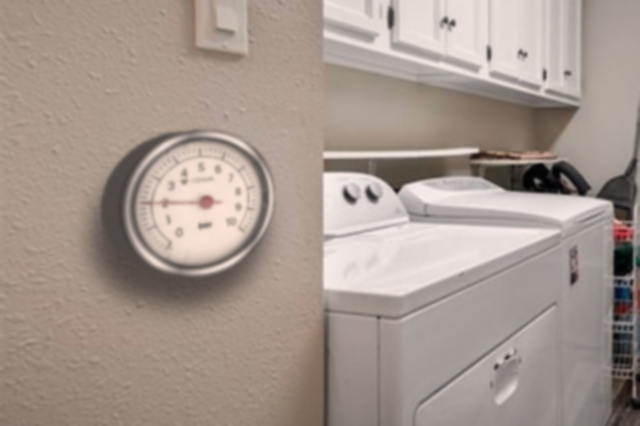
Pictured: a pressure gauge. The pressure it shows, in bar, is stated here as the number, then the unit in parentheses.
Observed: 2 (bar)
